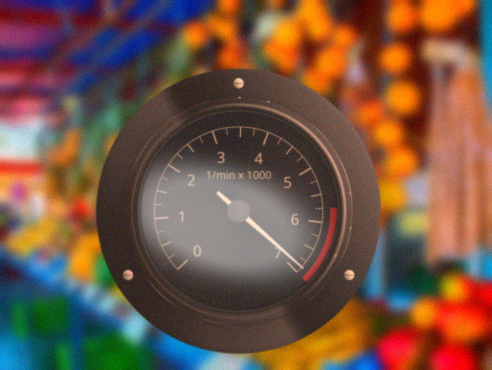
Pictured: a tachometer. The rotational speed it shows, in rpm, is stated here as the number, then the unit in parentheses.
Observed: 6875 (rpm)
